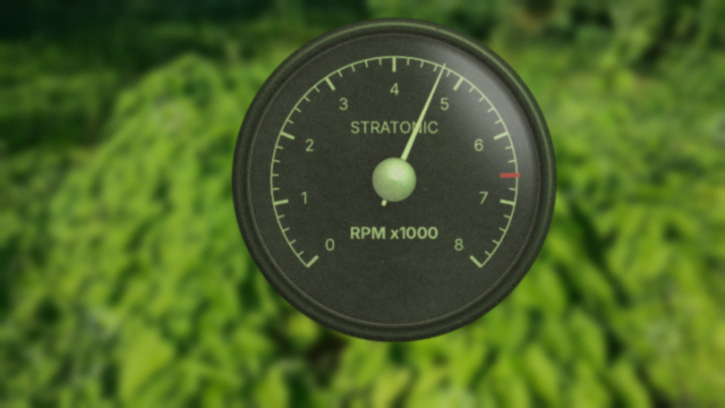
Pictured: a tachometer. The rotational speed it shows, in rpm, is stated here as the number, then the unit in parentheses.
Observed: 4700 (rpm)
